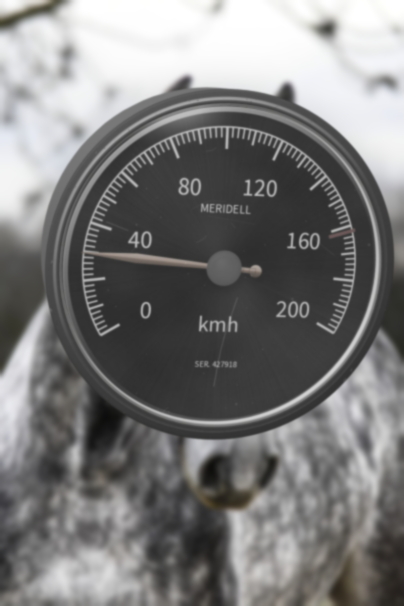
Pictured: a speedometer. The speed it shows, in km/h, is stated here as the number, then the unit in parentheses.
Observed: 30 (km/h)
